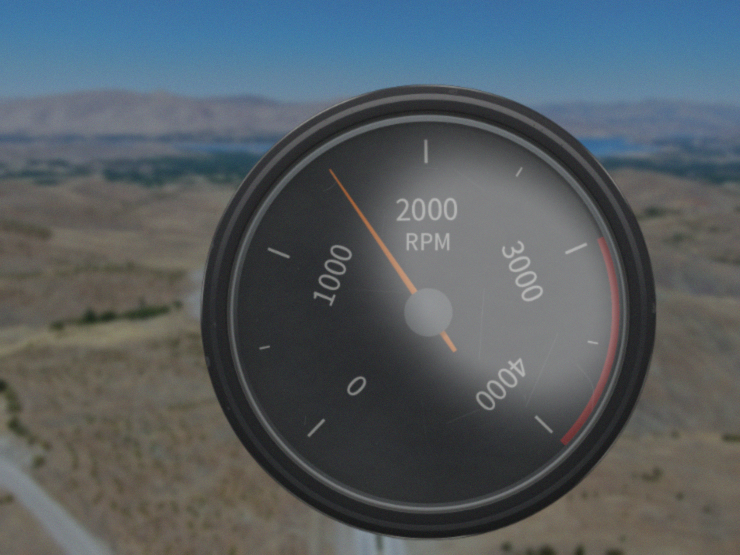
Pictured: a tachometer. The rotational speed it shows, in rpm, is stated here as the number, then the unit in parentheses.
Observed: 1500 (rpm)
